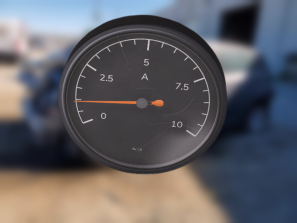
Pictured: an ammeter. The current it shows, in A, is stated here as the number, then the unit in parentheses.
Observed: 1 (A)
